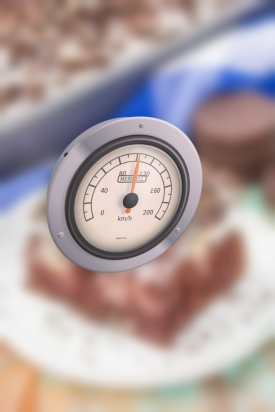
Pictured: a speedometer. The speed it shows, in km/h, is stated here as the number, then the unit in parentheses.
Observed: 100 (km/h)
